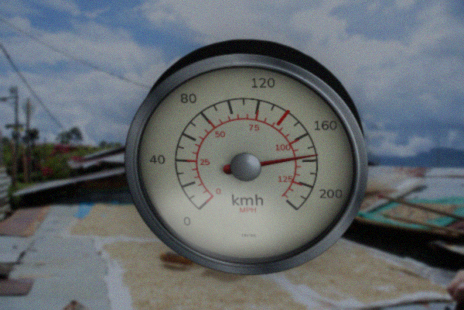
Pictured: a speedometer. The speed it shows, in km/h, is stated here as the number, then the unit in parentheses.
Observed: 175 (km/h)
